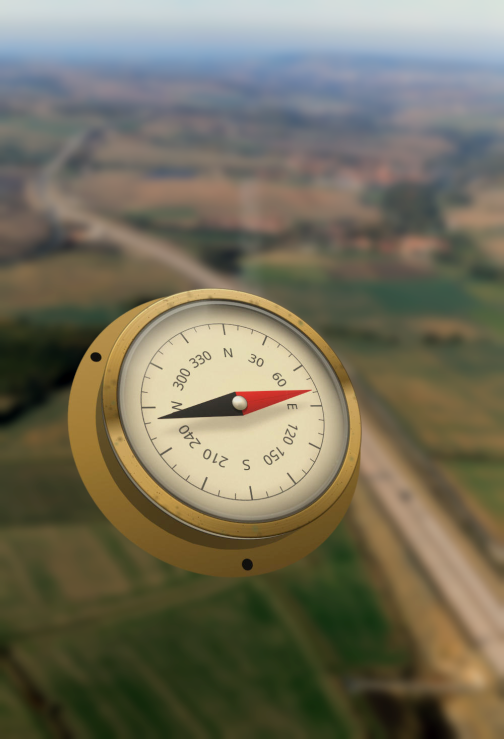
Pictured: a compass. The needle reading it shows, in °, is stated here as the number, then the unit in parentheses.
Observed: 80 (°)
